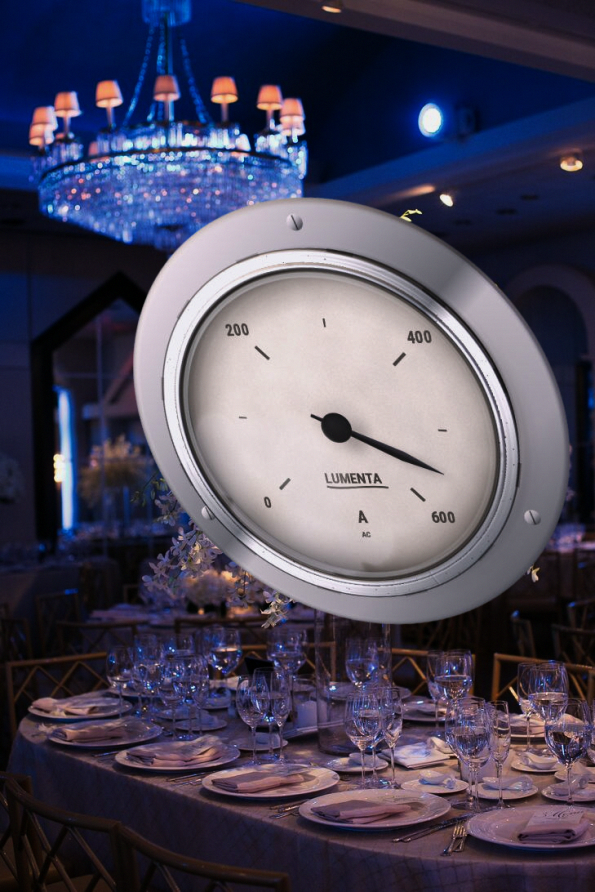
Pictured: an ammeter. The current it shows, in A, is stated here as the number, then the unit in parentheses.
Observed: 550 (A)
